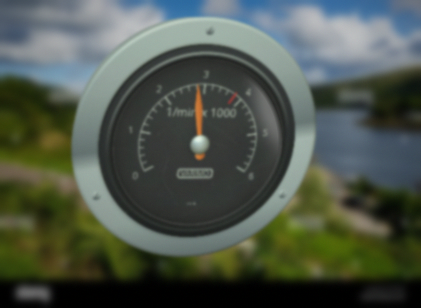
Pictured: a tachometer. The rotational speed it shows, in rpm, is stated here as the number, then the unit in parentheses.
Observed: 2800 (rpm)
